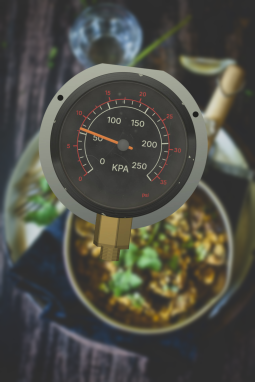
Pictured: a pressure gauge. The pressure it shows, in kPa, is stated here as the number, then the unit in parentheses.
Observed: 55 (kPa)
